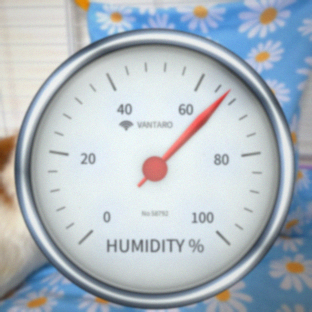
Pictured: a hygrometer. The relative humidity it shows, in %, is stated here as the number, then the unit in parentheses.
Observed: 66 (%)
